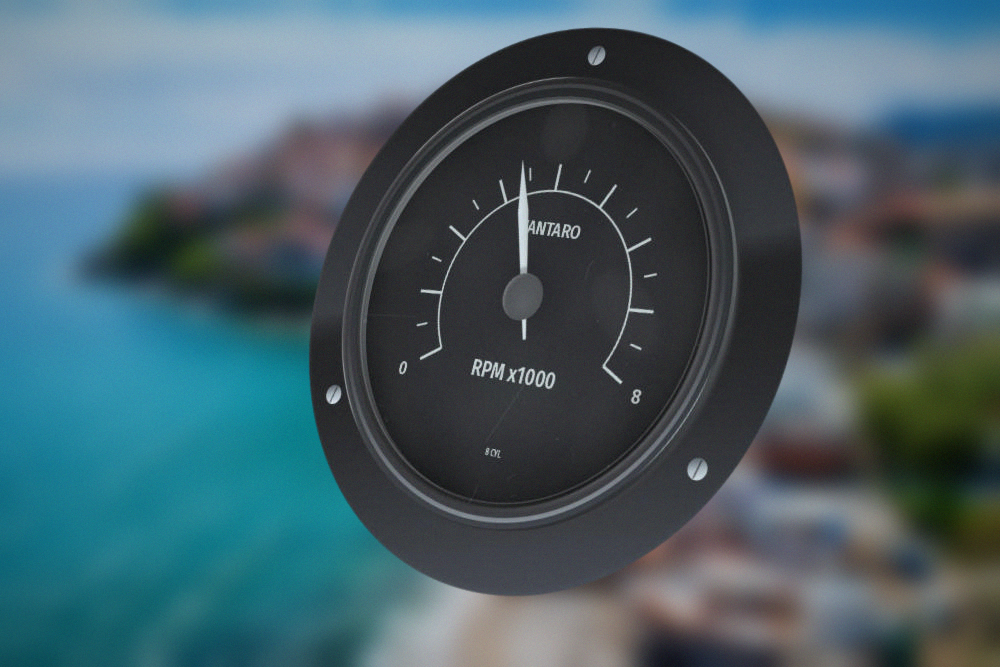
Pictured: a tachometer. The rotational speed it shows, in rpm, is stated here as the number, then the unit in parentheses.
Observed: 3500 (rpm)
